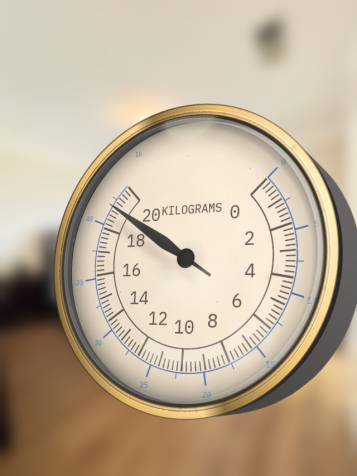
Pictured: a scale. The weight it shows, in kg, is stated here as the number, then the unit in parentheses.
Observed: 19 (kg)
